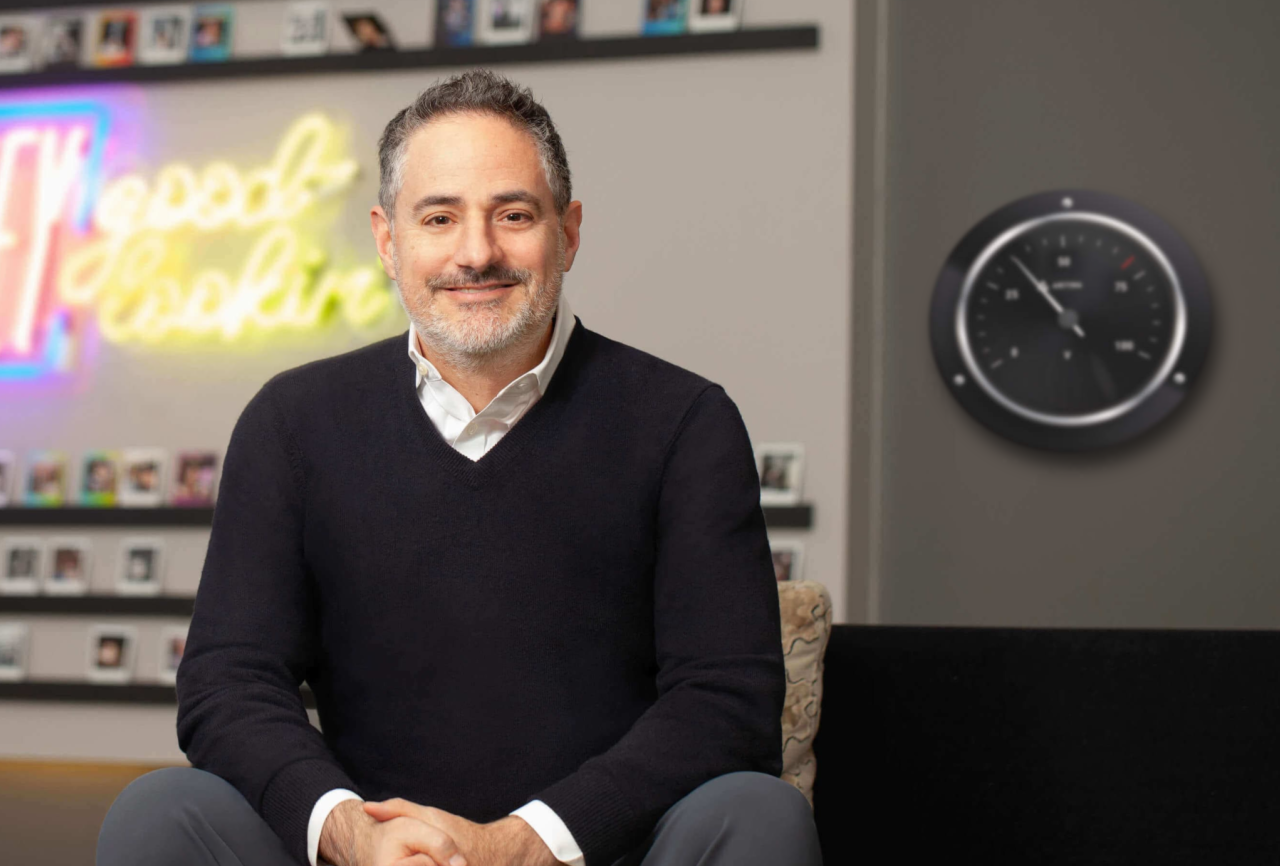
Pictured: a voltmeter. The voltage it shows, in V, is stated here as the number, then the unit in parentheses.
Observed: 35 (V)
